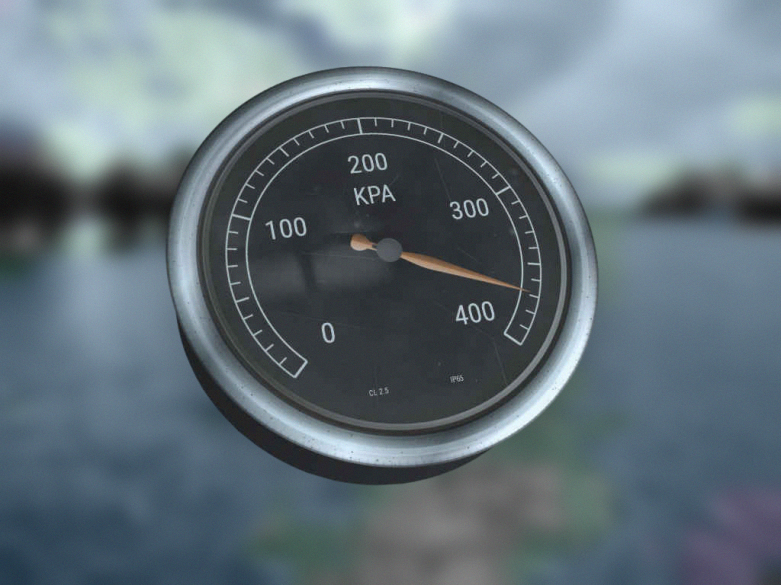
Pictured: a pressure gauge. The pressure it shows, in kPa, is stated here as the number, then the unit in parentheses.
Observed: 370 (kPa)
